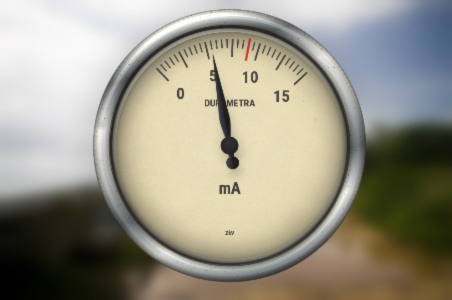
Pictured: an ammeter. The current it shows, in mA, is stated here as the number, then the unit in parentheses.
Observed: 5.5 (mA)
